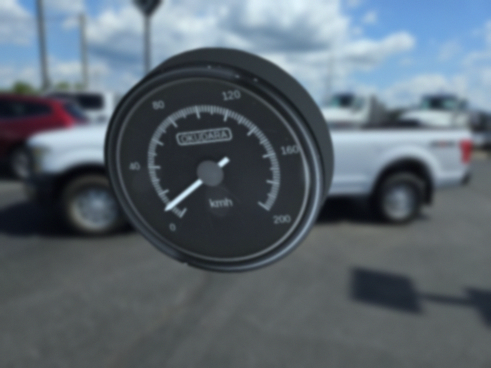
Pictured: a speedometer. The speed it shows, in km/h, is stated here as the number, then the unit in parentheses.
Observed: 10 (km/h)
